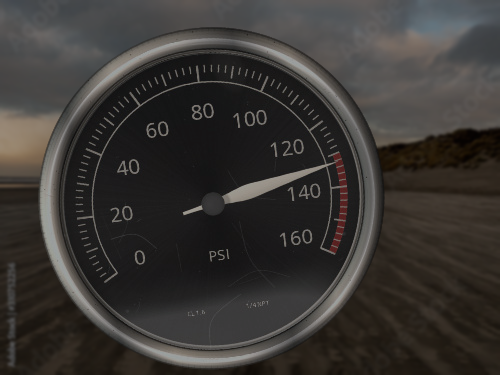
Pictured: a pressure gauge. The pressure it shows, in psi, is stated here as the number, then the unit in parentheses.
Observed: 132 (psi)
